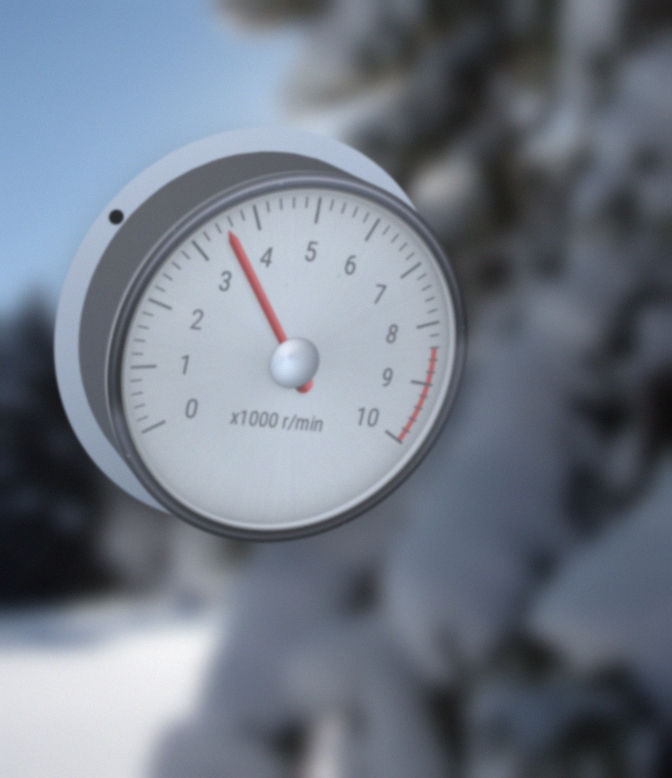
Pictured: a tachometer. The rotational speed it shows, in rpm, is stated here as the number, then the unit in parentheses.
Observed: 3500 (rpm)
